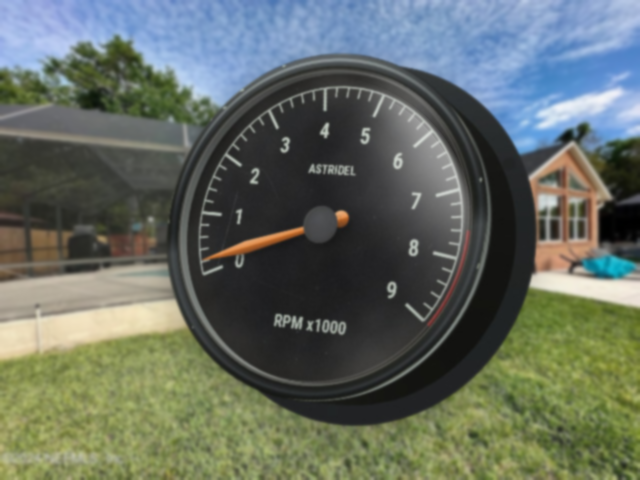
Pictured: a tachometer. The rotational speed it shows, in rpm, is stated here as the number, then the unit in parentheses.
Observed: 200 (rpm)
